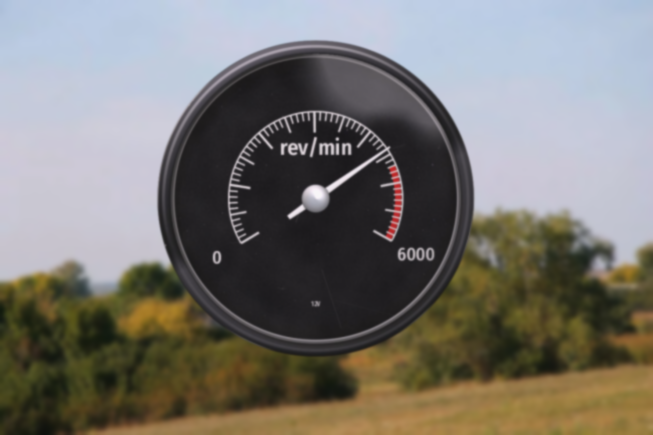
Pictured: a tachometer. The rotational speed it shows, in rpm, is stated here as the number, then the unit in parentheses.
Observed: 4400 (rpm)
